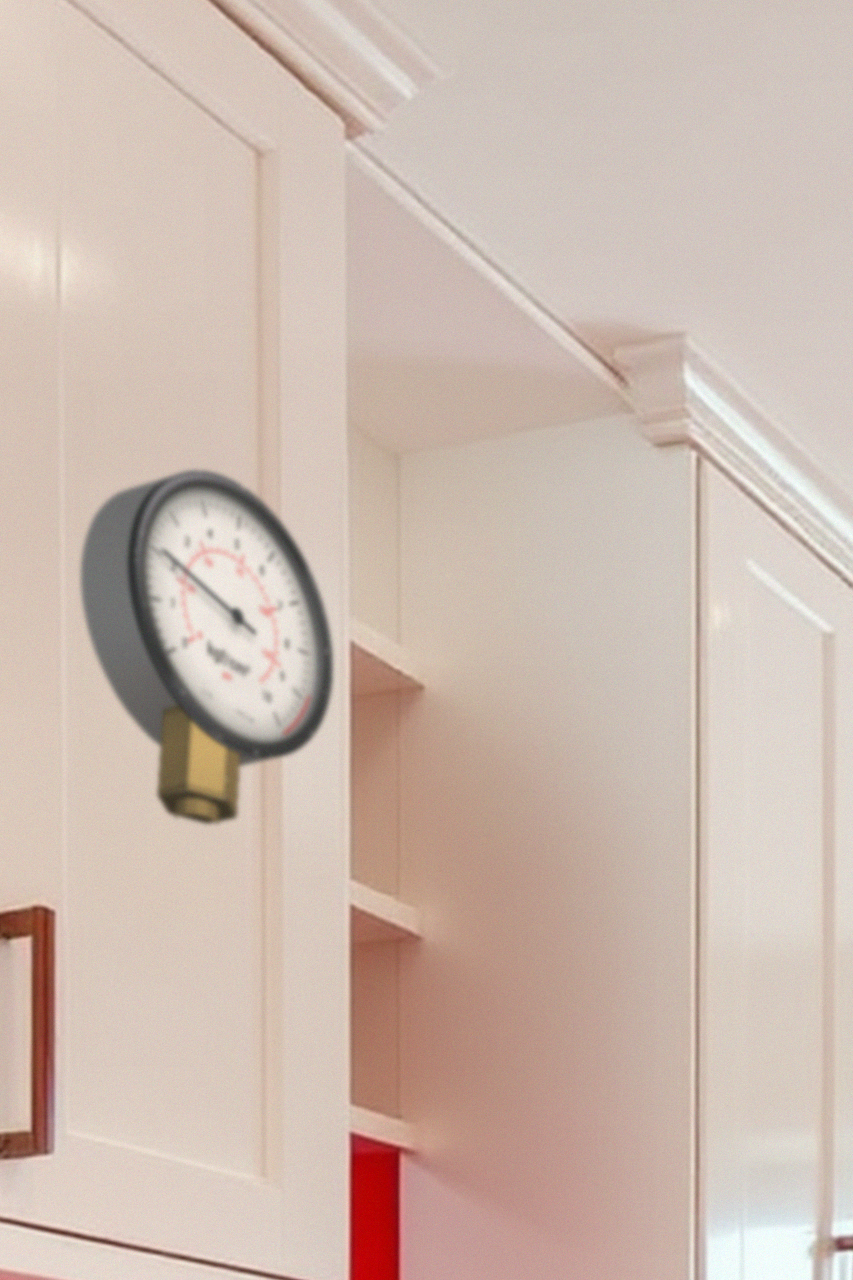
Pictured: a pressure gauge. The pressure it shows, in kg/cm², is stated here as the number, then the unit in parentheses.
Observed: 2 (kg/cm²)
